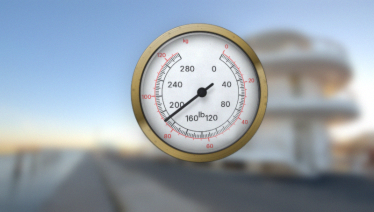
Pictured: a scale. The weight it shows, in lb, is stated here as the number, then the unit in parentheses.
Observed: 190 (lb)
